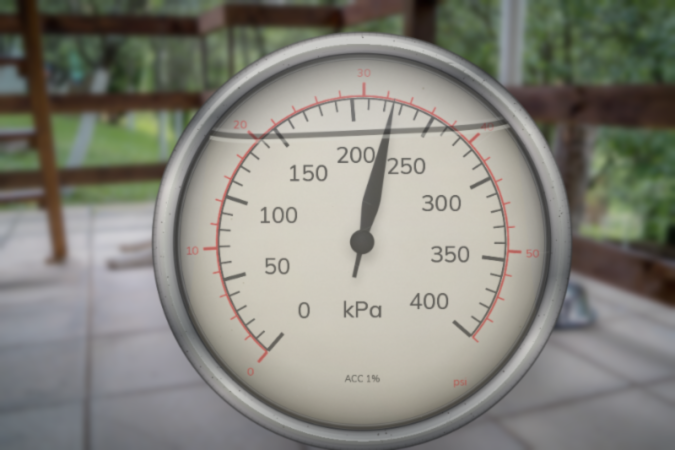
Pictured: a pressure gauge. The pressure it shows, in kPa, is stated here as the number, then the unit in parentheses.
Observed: 225 (kPa)
